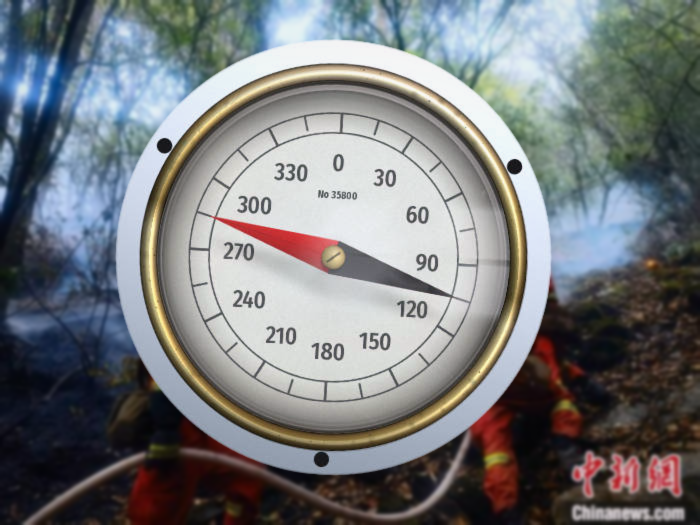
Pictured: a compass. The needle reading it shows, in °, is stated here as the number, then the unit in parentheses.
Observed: 285 (°)
